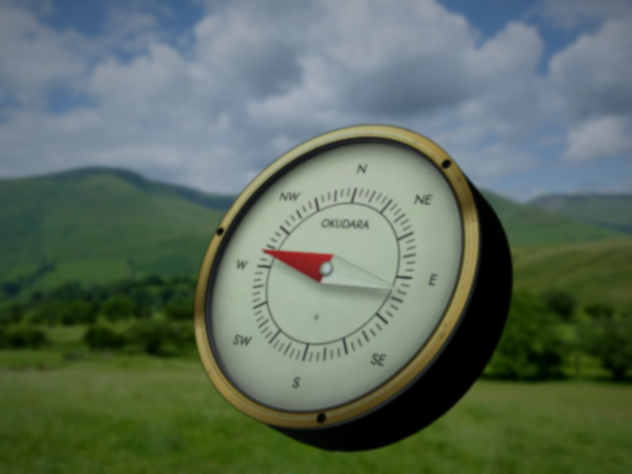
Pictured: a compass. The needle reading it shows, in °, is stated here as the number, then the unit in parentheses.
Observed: 280 (°)
